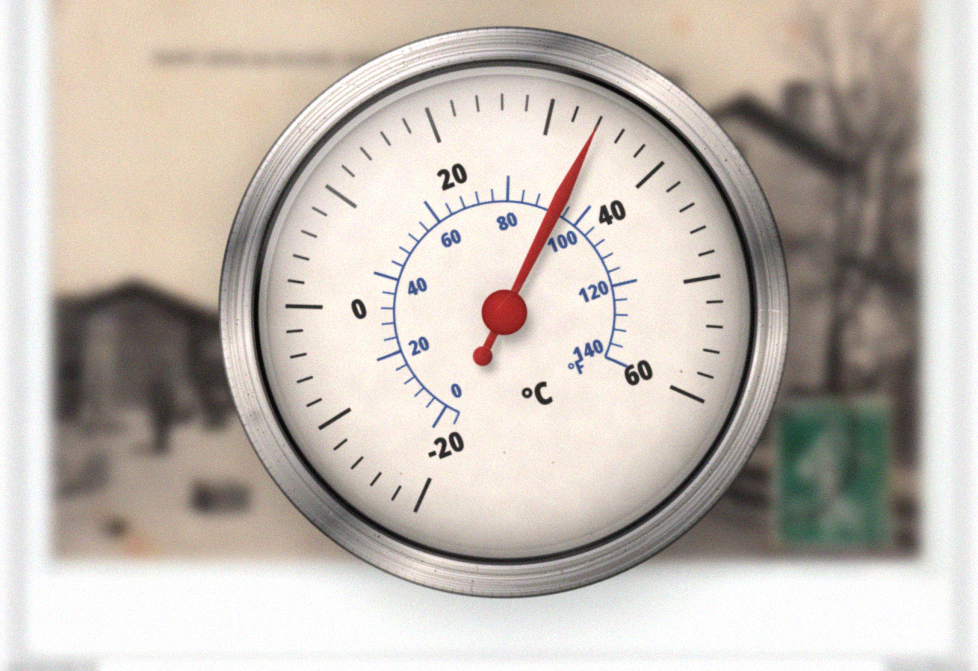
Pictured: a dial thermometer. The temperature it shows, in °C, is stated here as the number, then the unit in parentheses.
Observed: 34 (°C)
